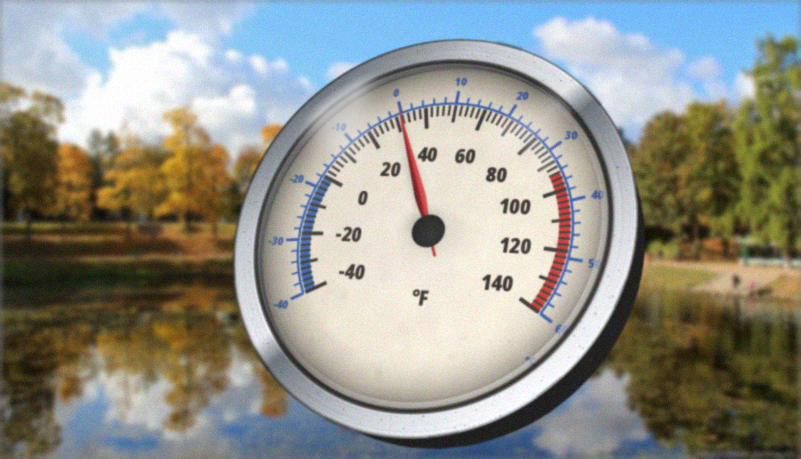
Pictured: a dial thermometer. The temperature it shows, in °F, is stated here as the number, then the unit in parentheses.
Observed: 32 (°F)
